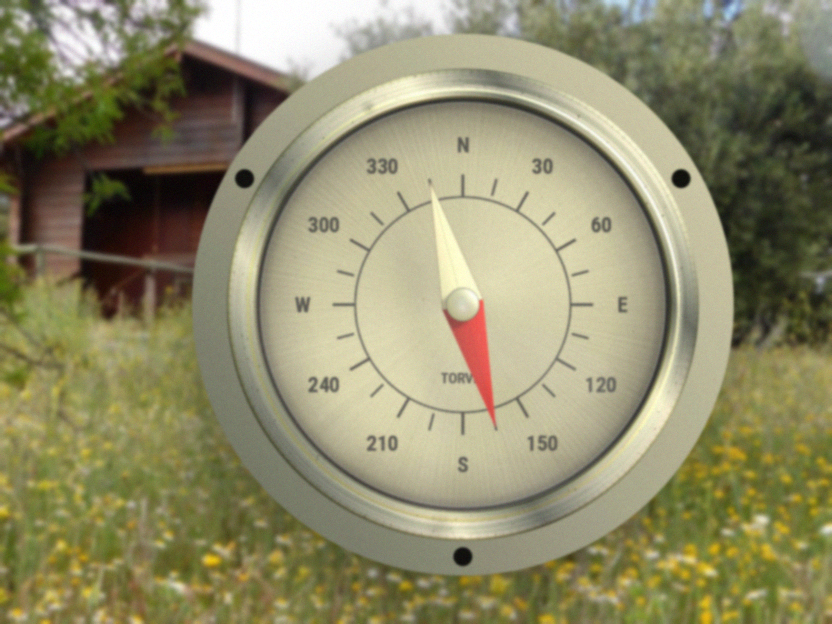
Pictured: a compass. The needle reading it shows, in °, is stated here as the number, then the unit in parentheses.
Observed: 165 (°)
